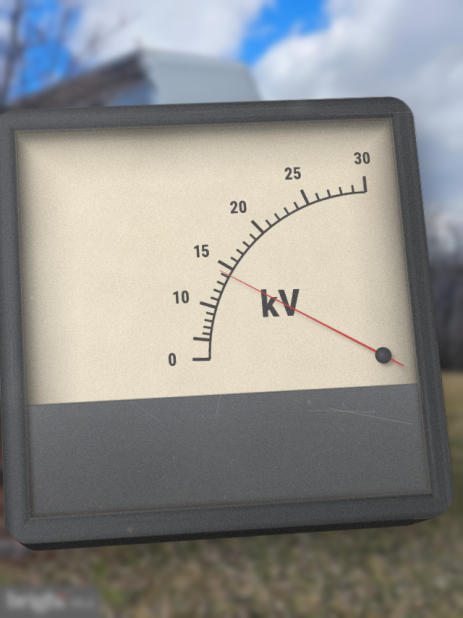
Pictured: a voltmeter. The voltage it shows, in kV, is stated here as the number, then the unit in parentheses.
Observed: 14 (kV)
